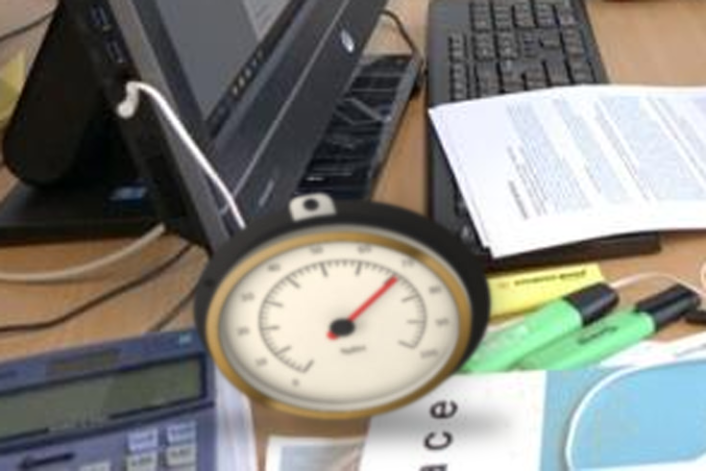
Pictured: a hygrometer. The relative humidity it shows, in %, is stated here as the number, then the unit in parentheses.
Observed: 70 (%)
